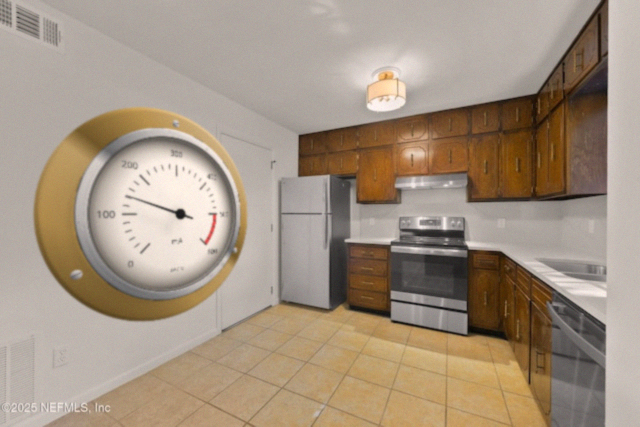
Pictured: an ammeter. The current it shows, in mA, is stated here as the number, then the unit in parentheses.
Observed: 140 (mA)
